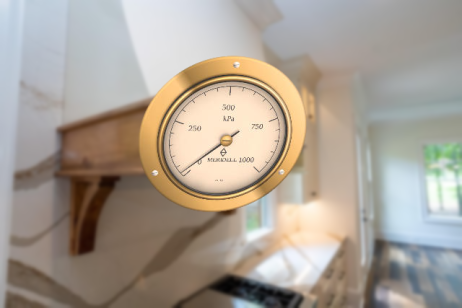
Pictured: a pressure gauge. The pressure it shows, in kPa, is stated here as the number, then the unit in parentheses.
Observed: 25 (kPa)
